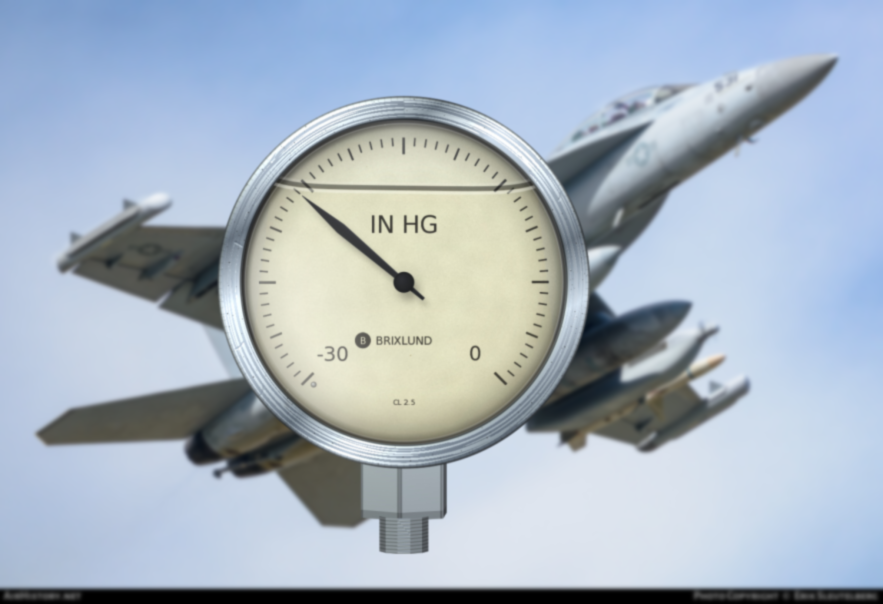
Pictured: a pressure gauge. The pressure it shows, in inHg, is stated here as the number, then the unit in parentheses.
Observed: -20.5 (inHg)
